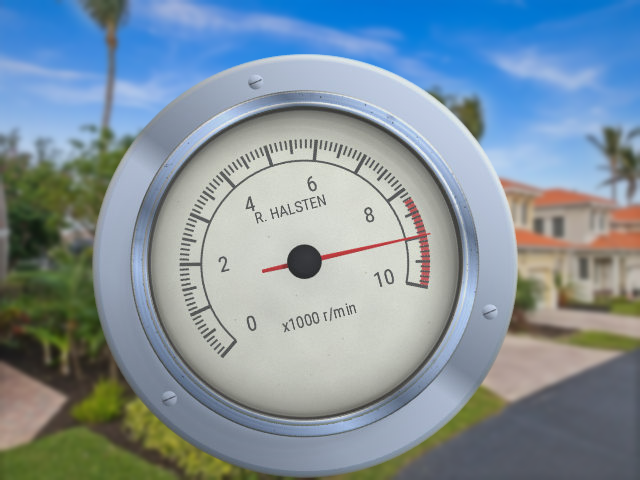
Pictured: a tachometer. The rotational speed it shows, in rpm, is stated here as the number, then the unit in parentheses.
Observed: 9000 (rpm)
